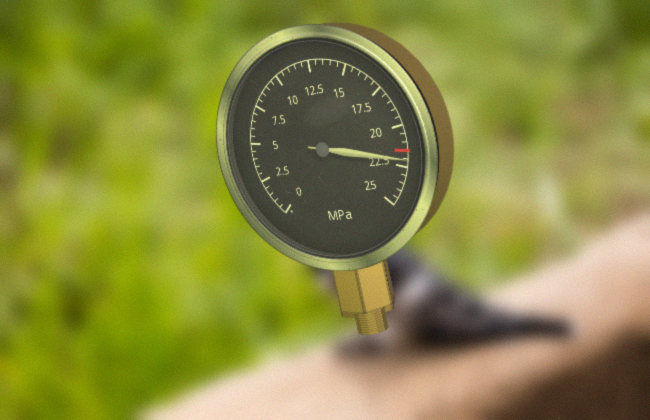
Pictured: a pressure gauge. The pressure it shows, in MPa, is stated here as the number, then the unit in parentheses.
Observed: 22 (MPa)
